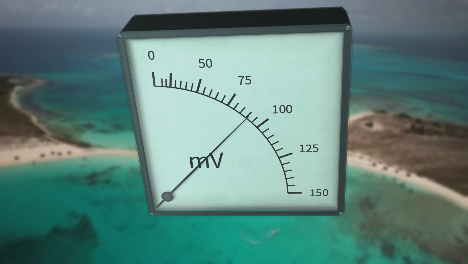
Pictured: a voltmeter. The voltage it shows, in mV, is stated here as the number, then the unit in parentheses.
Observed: 90 (mV)
